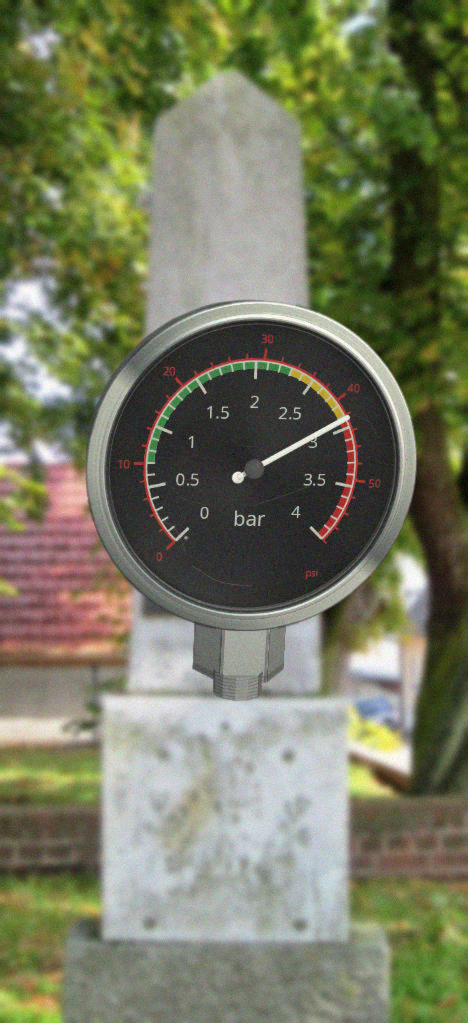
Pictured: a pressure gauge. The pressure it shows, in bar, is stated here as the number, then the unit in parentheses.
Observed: 2.9 (bar)
